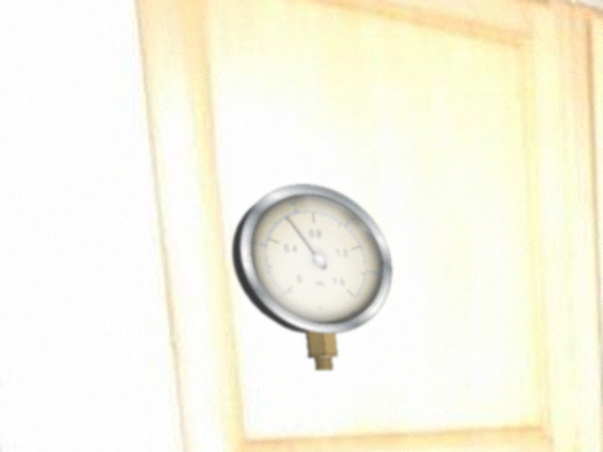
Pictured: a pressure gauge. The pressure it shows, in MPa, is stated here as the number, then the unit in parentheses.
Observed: 0.6 (MPa)
